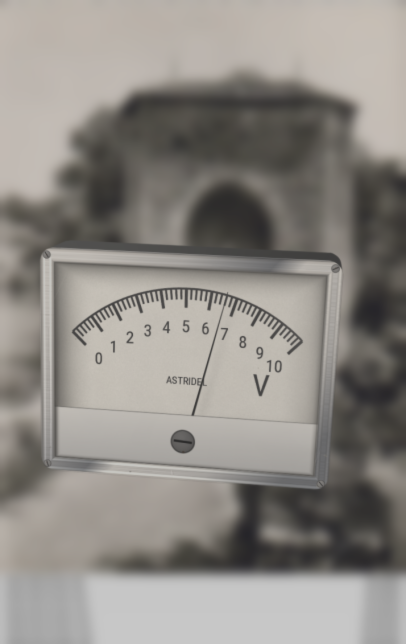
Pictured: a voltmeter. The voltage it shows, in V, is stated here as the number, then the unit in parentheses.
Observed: 6.6 (V)
